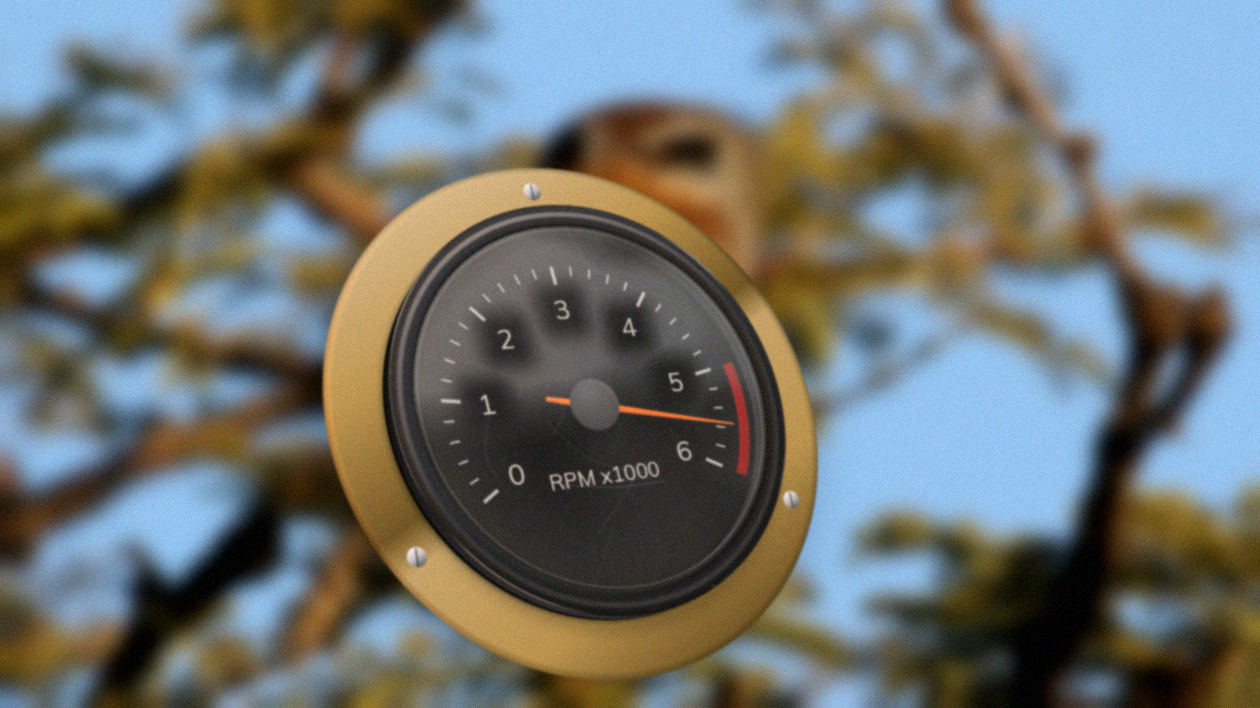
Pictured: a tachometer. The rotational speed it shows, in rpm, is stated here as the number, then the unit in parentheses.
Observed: 5600 (rpm)
